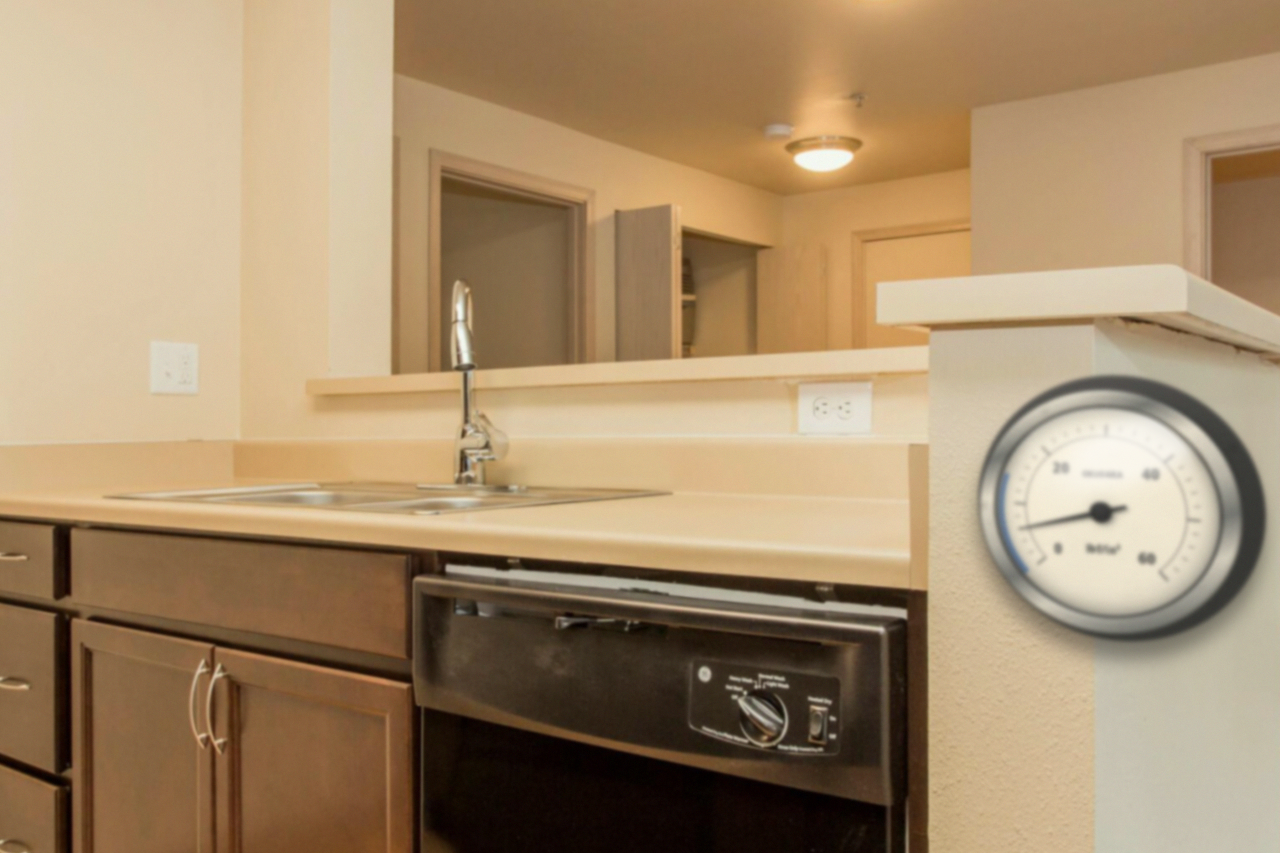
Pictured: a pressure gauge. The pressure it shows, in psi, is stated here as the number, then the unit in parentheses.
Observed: 6 (psi)
